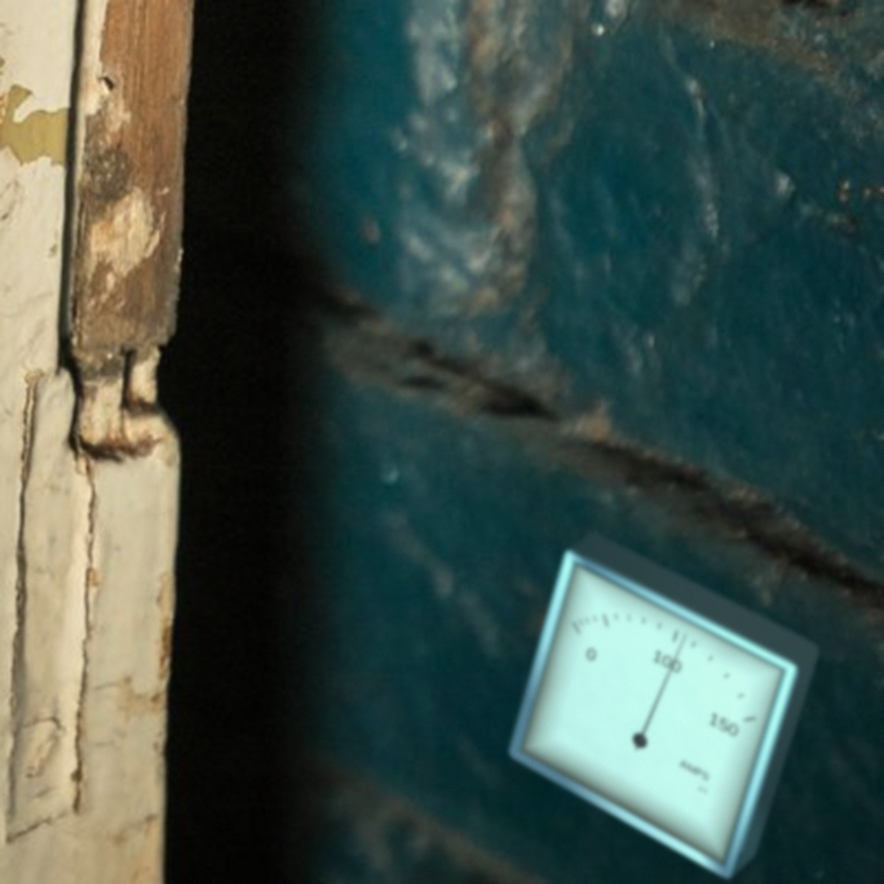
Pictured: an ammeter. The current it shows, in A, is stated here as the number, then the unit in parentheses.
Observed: 105 (A)
